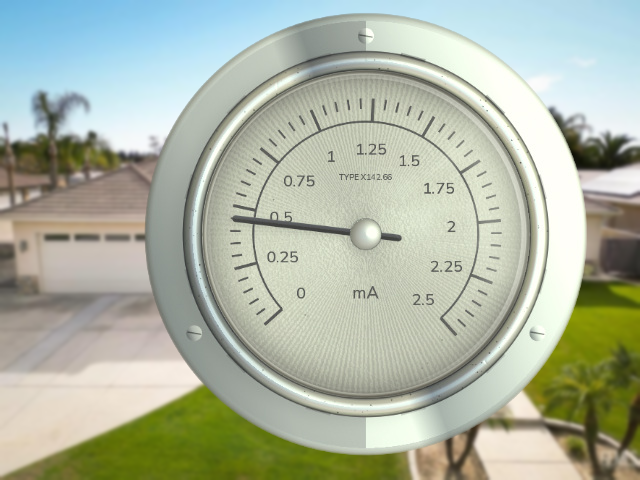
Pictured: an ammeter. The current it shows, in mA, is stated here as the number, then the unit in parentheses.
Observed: 0.45 (mA)
